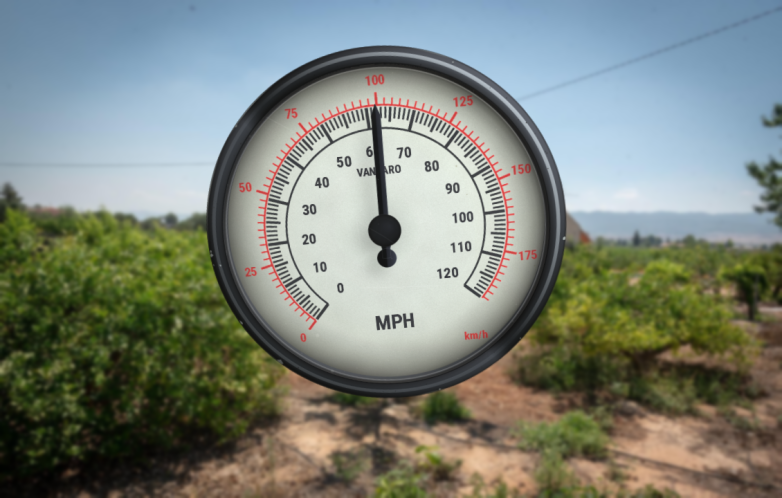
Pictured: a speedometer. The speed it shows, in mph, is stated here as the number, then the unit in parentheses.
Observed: 62 (mph)
